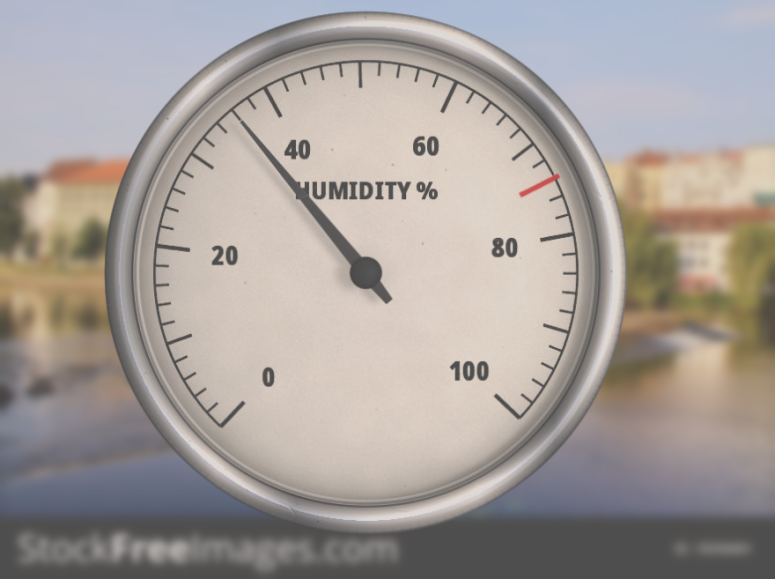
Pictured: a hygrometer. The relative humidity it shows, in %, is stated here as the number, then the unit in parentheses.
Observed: 36 (%)
